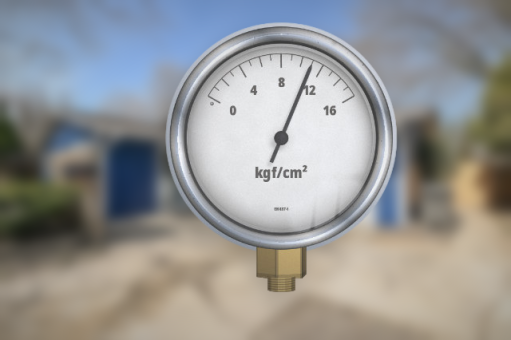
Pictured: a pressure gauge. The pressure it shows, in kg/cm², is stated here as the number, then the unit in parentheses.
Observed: 11 (kg/cm²)
